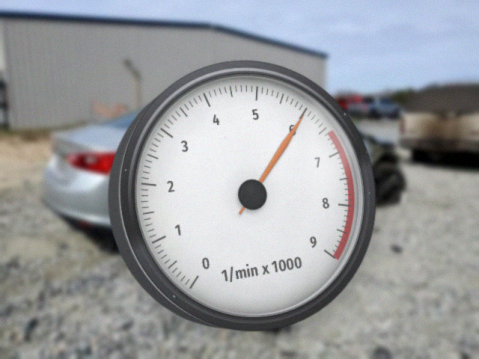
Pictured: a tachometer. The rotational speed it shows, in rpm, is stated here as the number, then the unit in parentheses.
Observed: 6000 (rpm)
